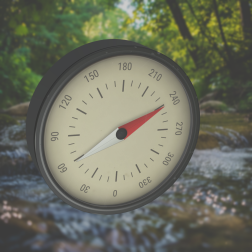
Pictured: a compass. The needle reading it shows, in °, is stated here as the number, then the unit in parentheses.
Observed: 240 (°)
